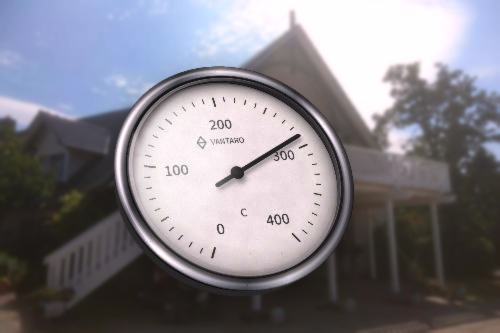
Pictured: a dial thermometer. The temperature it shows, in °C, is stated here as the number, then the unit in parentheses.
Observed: 290 (°C)
